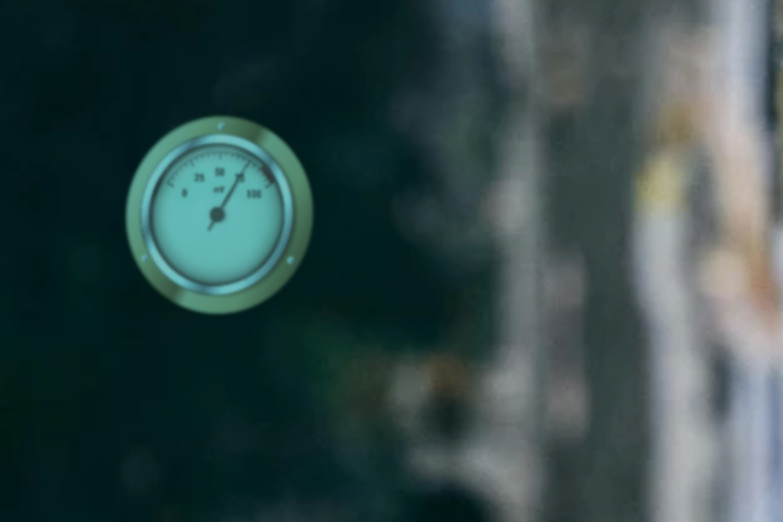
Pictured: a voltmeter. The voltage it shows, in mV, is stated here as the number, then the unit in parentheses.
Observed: 75 (mV)
